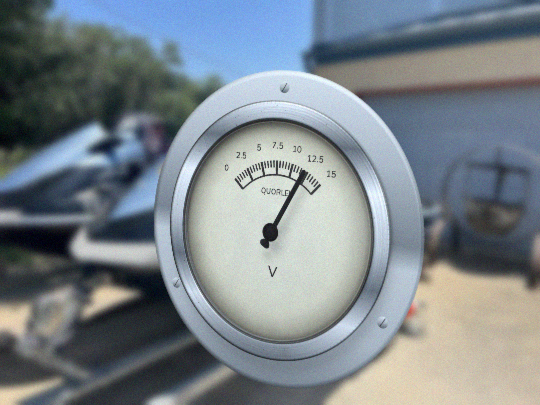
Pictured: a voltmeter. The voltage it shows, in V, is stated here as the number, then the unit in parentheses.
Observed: 12.5 (V)
